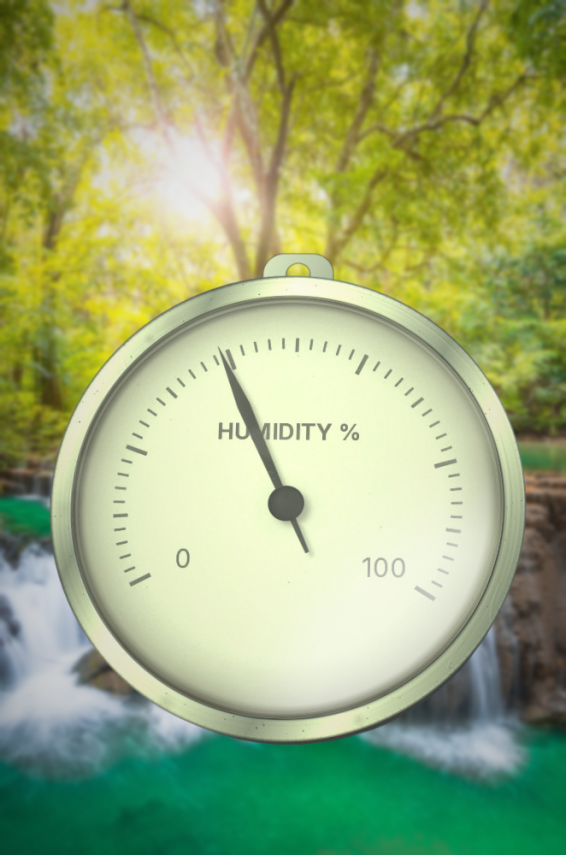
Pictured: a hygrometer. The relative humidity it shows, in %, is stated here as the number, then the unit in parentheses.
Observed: 39 (%)
